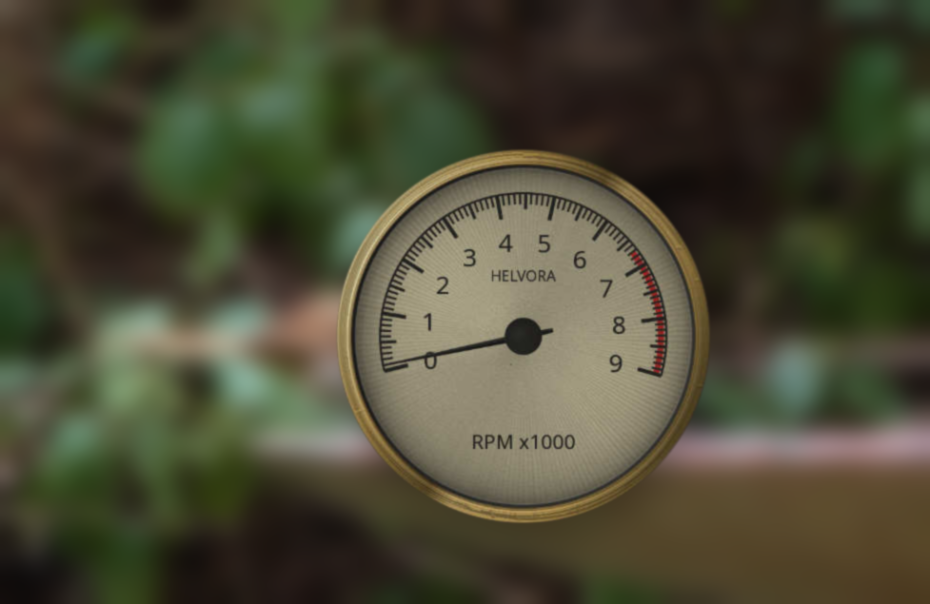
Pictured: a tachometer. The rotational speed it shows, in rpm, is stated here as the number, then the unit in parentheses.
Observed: 100 (rpm)
